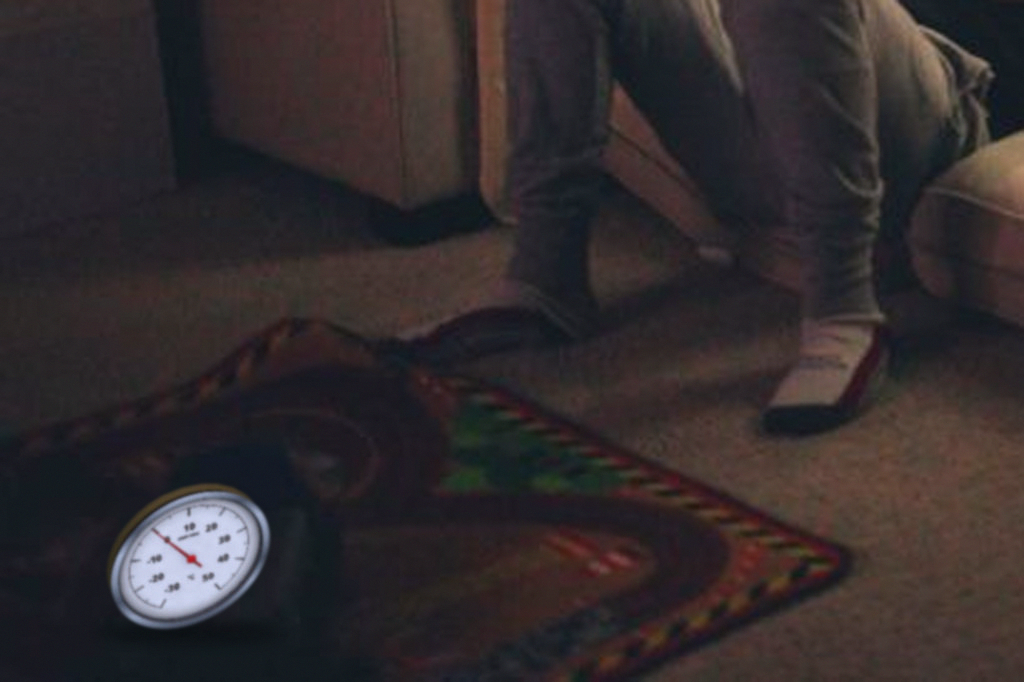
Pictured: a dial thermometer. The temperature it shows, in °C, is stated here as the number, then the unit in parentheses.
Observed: 0 (°C)
